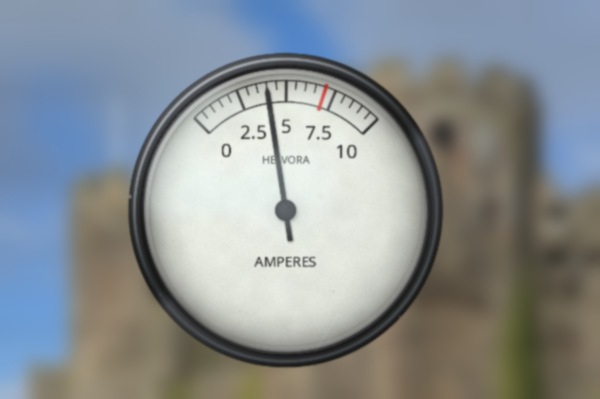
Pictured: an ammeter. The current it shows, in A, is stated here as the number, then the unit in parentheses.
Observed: 4 (A)
